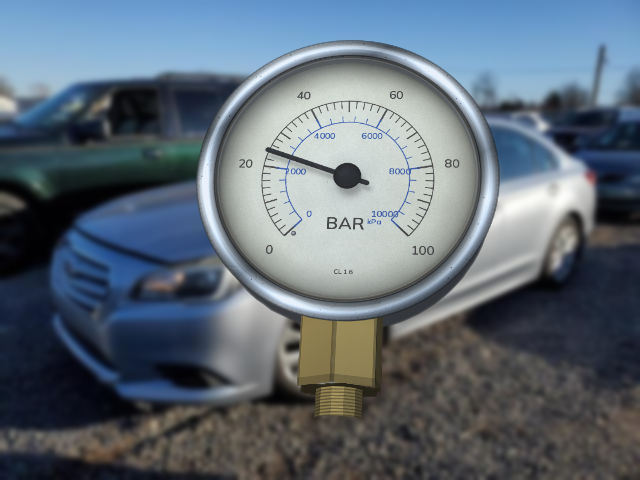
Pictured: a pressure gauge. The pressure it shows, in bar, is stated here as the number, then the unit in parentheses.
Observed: 24 (bar)
